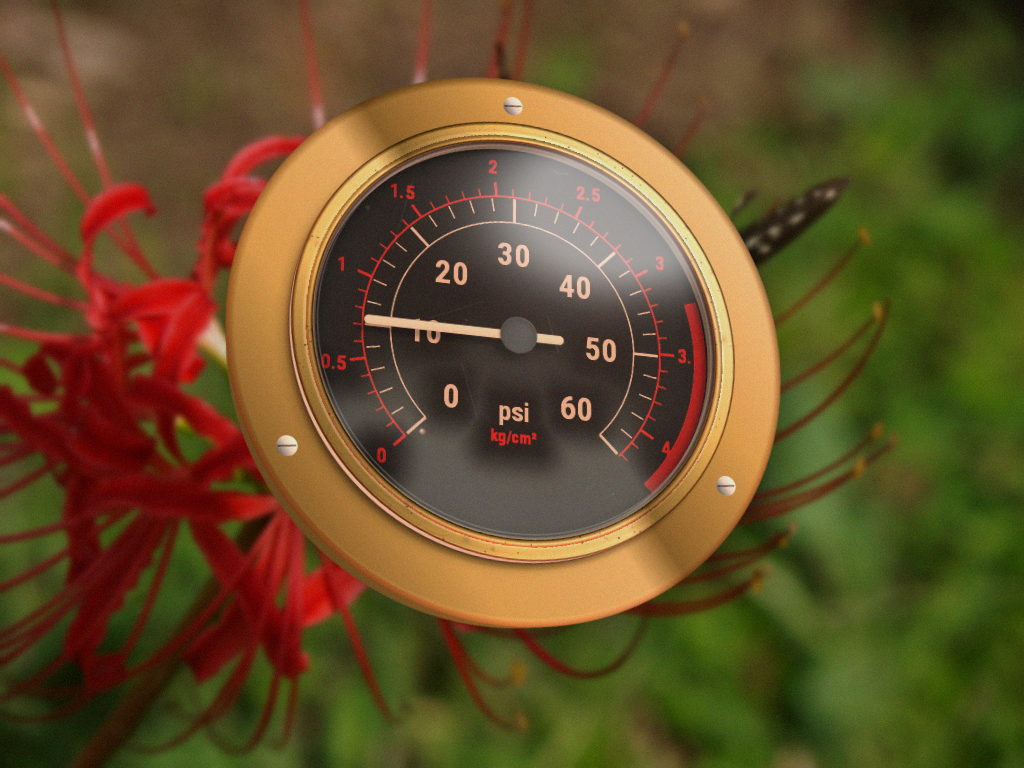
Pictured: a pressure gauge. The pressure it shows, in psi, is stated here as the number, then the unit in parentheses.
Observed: 10 (psi)
